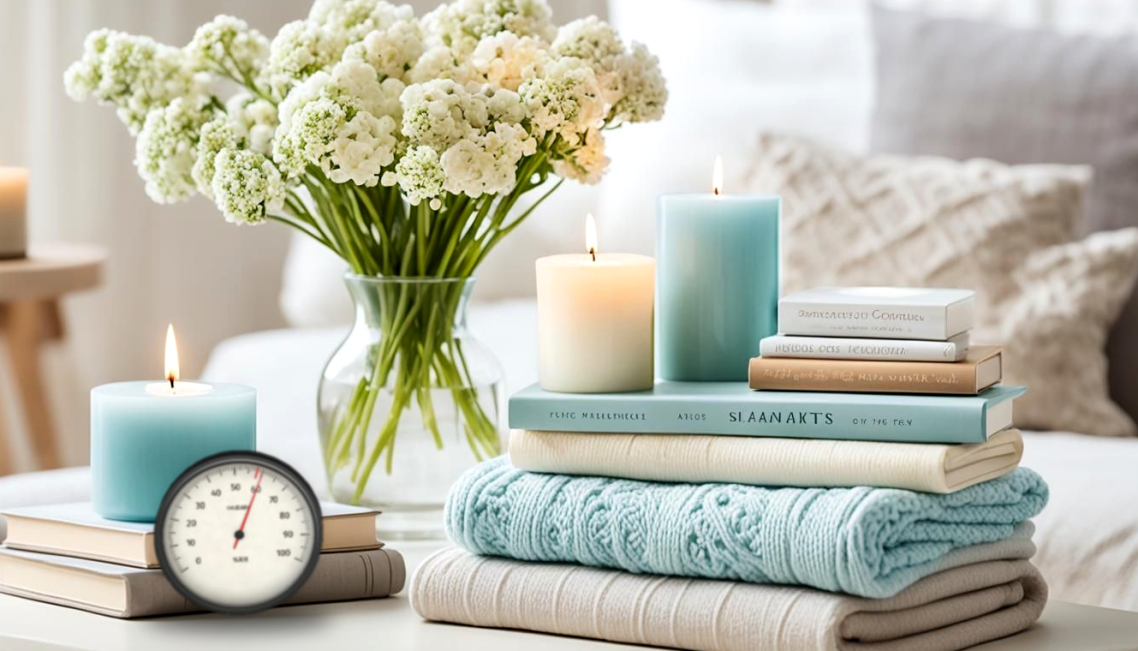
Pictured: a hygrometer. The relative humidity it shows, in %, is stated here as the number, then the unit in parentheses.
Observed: 60 (%)
